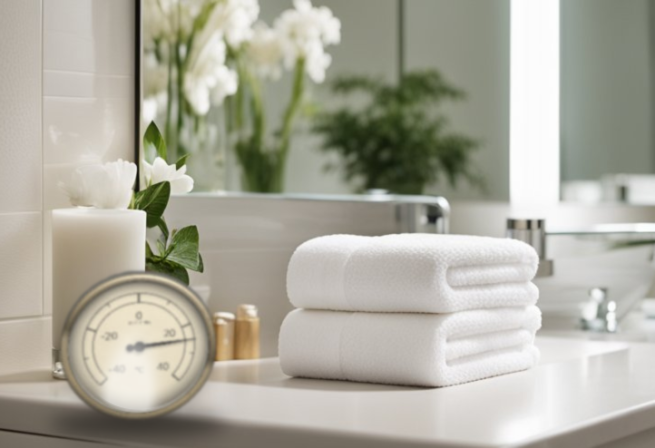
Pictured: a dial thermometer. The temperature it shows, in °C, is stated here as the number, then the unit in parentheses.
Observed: 25 (°C)
